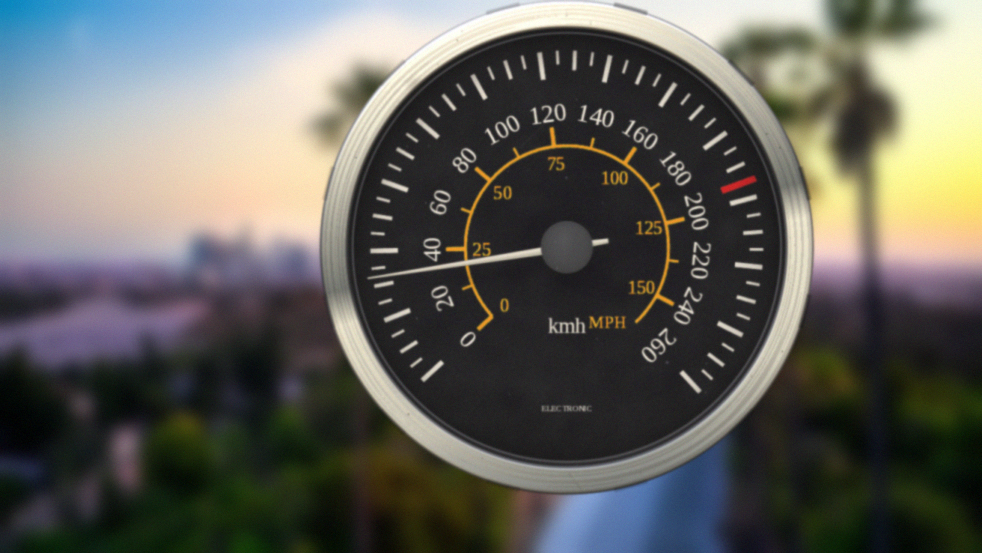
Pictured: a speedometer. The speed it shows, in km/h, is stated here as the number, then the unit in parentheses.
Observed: 32.5 (km/h)
